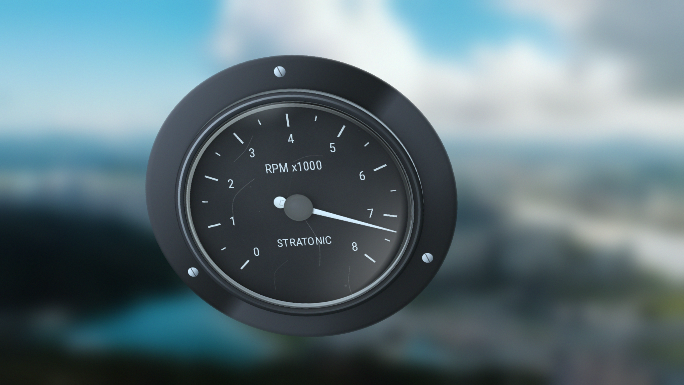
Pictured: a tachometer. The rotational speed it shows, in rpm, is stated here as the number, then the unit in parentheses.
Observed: 7250 (rpm)
